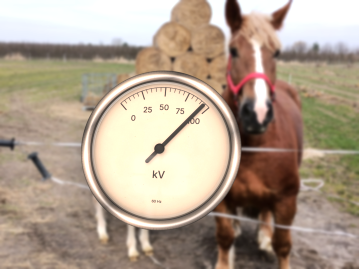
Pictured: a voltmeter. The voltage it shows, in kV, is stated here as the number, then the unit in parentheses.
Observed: 95 (kV)
